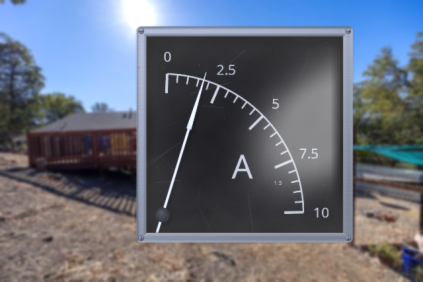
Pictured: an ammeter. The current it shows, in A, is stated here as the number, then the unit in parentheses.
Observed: 1.75 (A)
